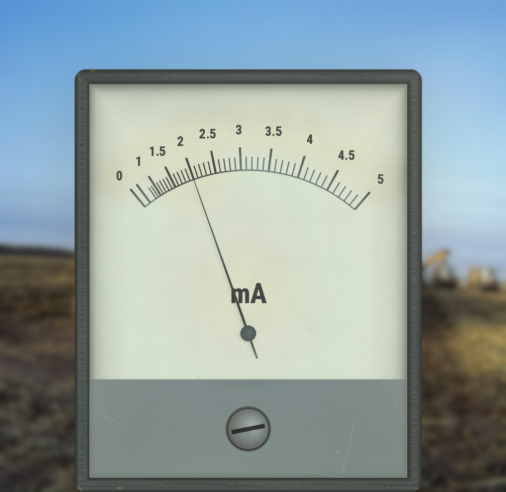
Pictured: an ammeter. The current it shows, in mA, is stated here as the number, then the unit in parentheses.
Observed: 2 (mA)
